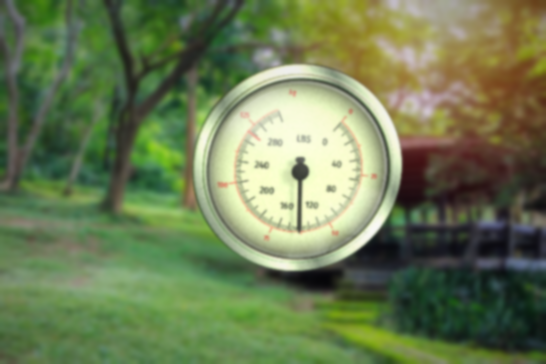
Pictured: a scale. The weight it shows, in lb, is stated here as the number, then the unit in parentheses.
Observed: 140 (lb)
